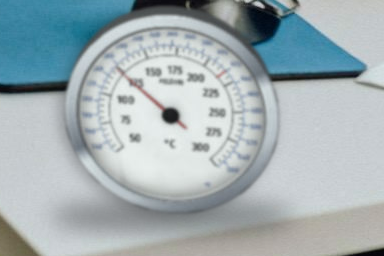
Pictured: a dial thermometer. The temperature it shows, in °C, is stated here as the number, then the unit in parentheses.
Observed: 125 (°C)
